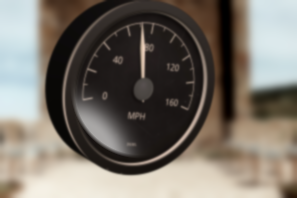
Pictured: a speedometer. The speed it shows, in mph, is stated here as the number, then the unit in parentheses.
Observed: 70 (mph)
